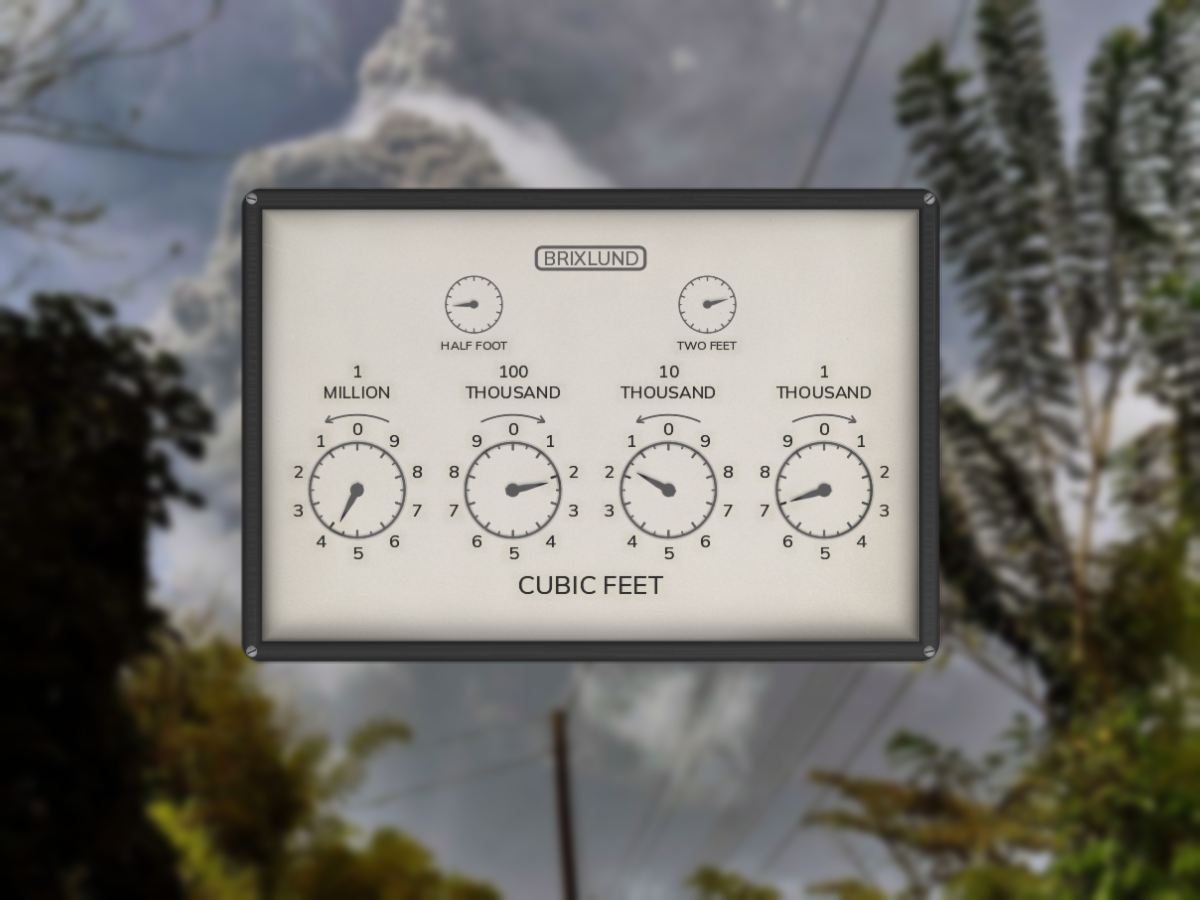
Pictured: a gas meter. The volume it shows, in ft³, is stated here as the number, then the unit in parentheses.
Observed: 421700 (ft³)
